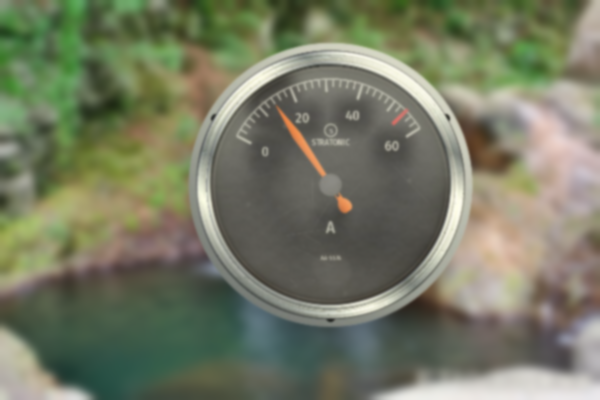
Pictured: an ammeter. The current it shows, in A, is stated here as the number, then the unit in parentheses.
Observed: 14 (A)
